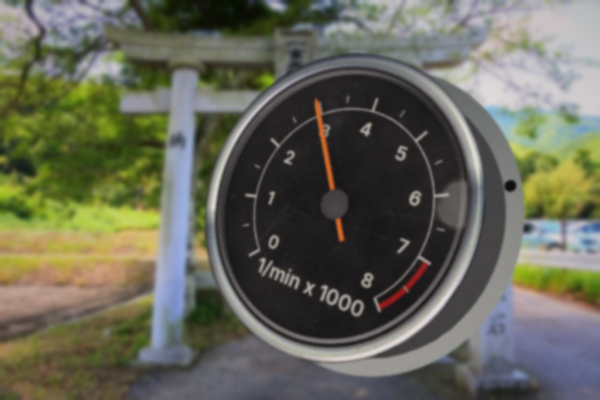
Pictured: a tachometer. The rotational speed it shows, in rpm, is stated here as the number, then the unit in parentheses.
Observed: 3000 (rpm)
